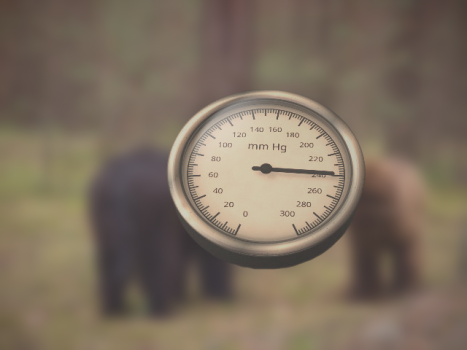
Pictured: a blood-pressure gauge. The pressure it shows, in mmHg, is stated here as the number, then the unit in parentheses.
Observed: 240 (mmHg)
